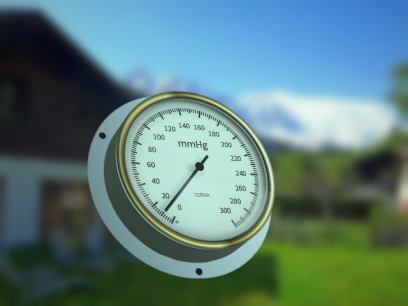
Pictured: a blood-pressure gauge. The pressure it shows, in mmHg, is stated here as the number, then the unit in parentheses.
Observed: 10 (mmHg)
